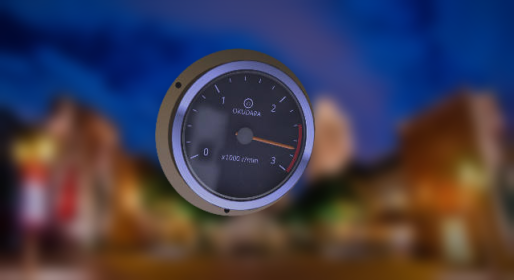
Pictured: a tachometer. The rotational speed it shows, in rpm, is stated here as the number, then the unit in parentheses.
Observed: 2700 (rpm)
